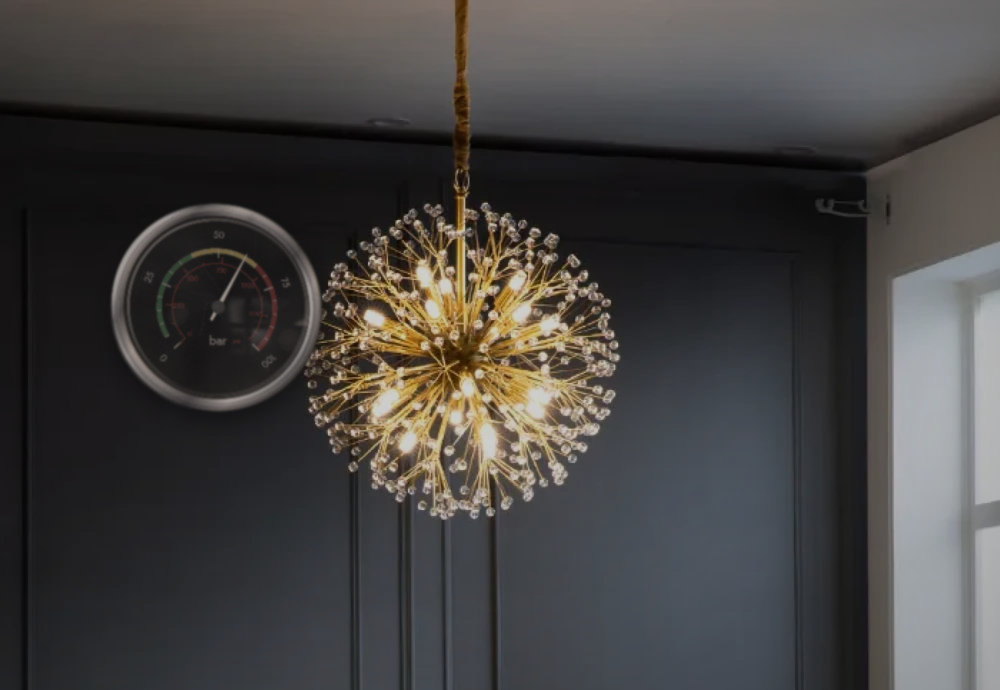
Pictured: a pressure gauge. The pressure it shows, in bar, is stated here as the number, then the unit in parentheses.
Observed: 60 (bar)
